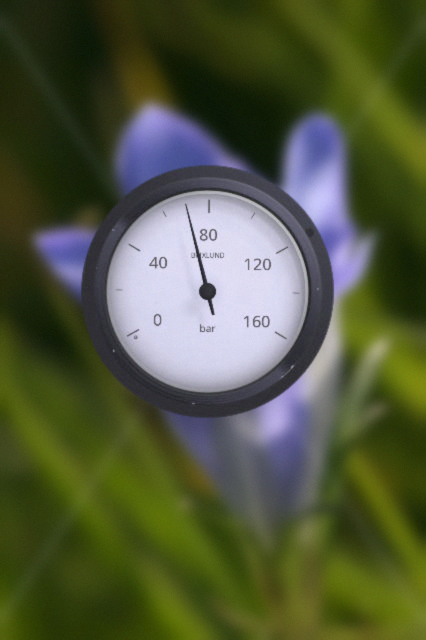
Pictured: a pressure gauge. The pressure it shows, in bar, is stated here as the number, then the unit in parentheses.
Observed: 70 (bar)
